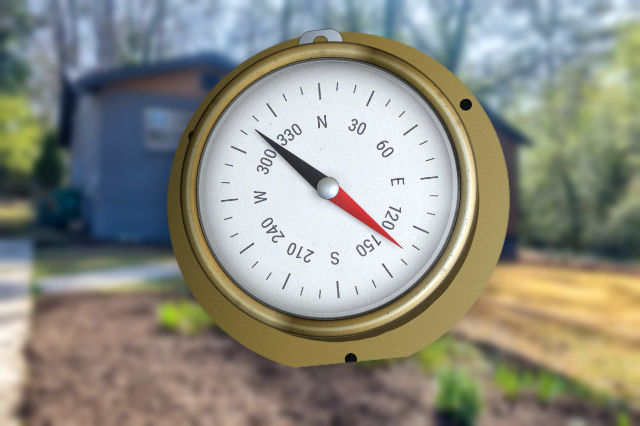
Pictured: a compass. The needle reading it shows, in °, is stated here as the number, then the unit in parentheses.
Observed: 135 (°)
